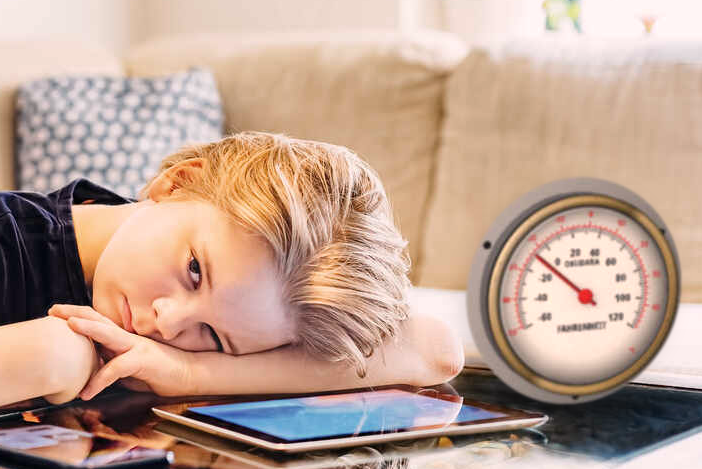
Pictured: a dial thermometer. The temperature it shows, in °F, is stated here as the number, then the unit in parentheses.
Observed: -10 (°F)
